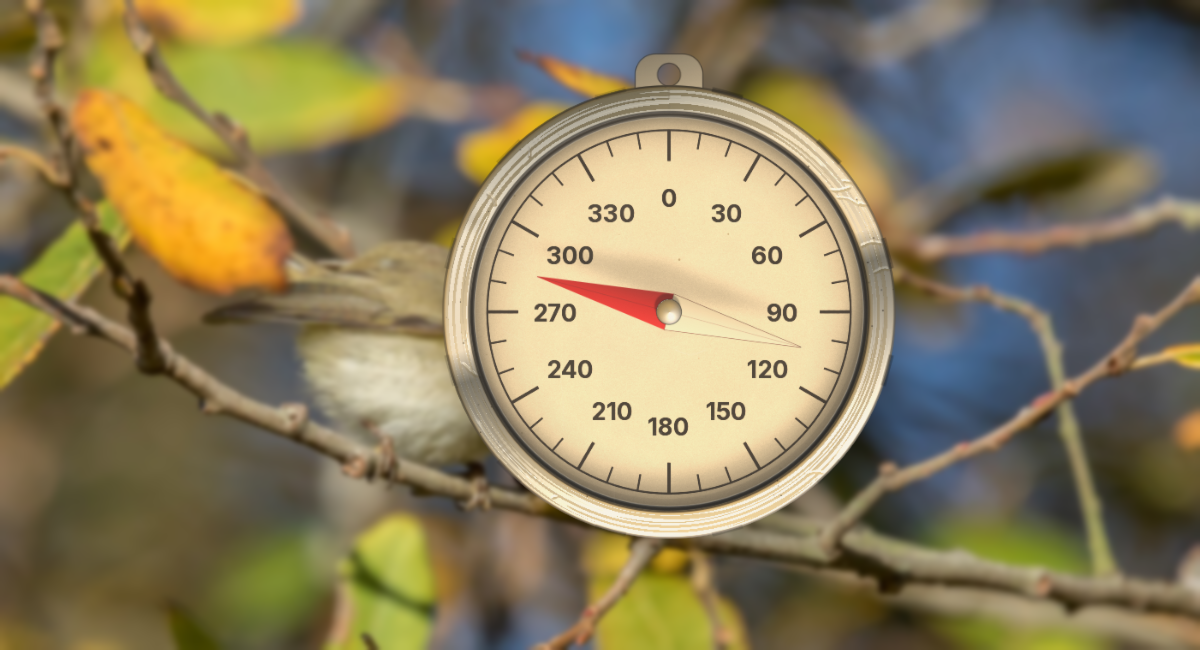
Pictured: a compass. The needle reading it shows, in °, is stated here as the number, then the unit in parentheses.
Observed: 285 (°)
